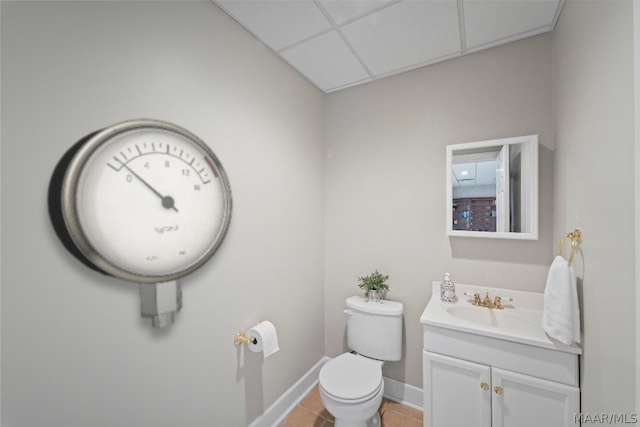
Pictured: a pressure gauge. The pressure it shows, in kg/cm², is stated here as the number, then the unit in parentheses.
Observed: 1 (kg/cm²)
